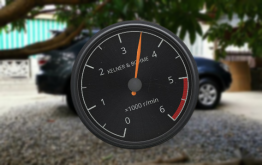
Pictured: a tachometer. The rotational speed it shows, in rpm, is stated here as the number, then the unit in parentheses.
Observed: 3500 (rpm)
